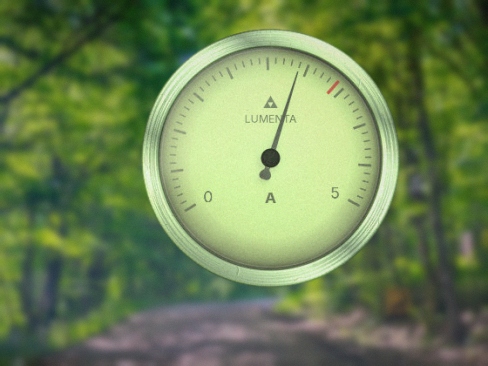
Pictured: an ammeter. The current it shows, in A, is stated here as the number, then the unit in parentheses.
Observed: 2.9 (A)
